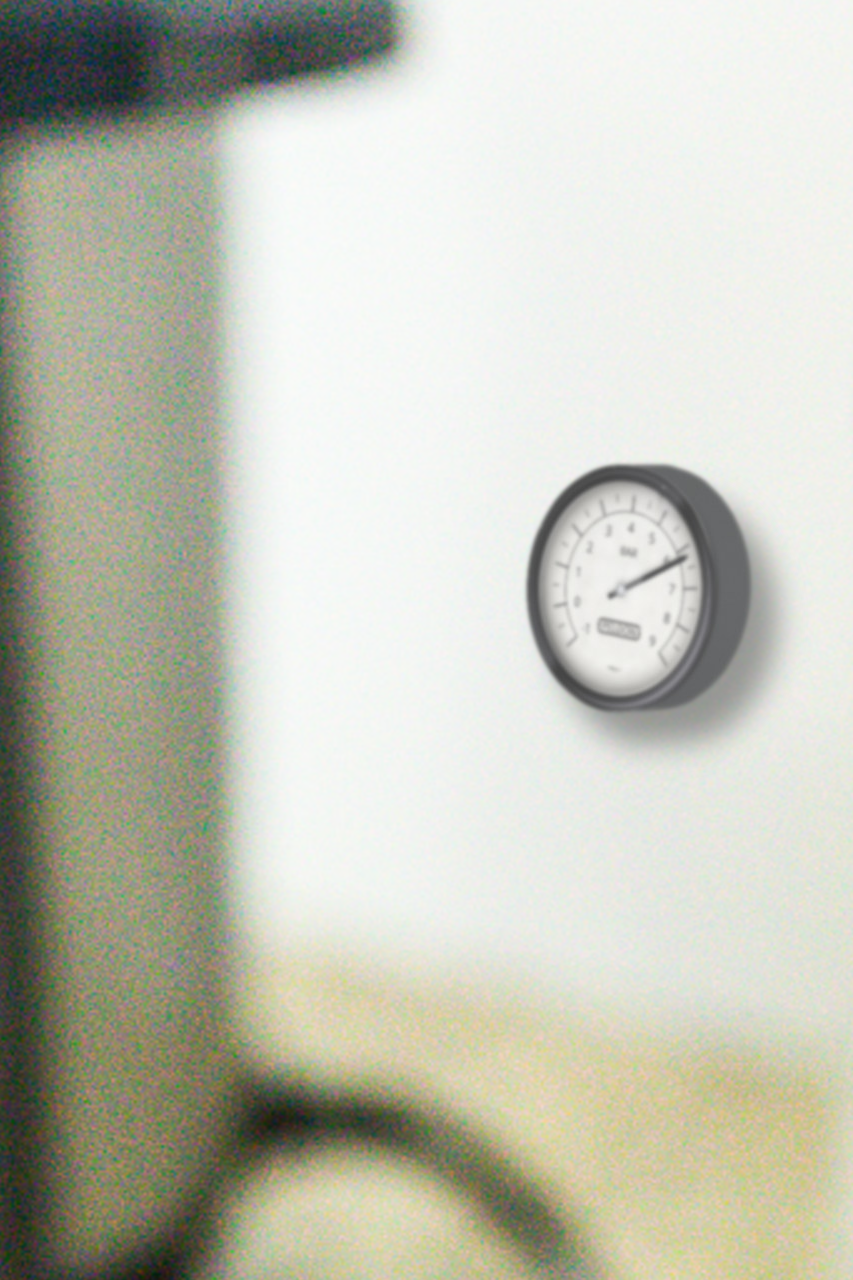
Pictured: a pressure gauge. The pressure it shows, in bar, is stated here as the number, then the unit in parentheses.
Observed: 6.25 (bar)
